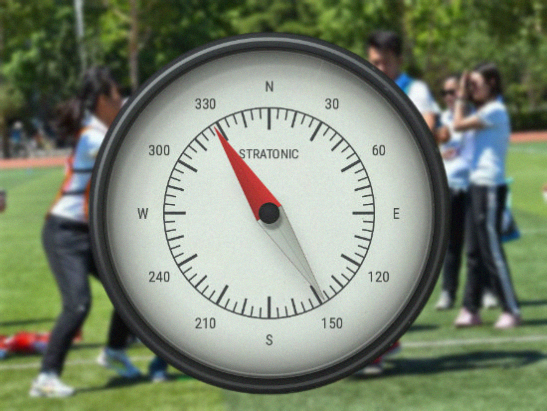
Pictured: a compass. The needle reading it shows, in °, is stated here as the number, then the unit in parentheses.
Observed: 327.5 (°)
